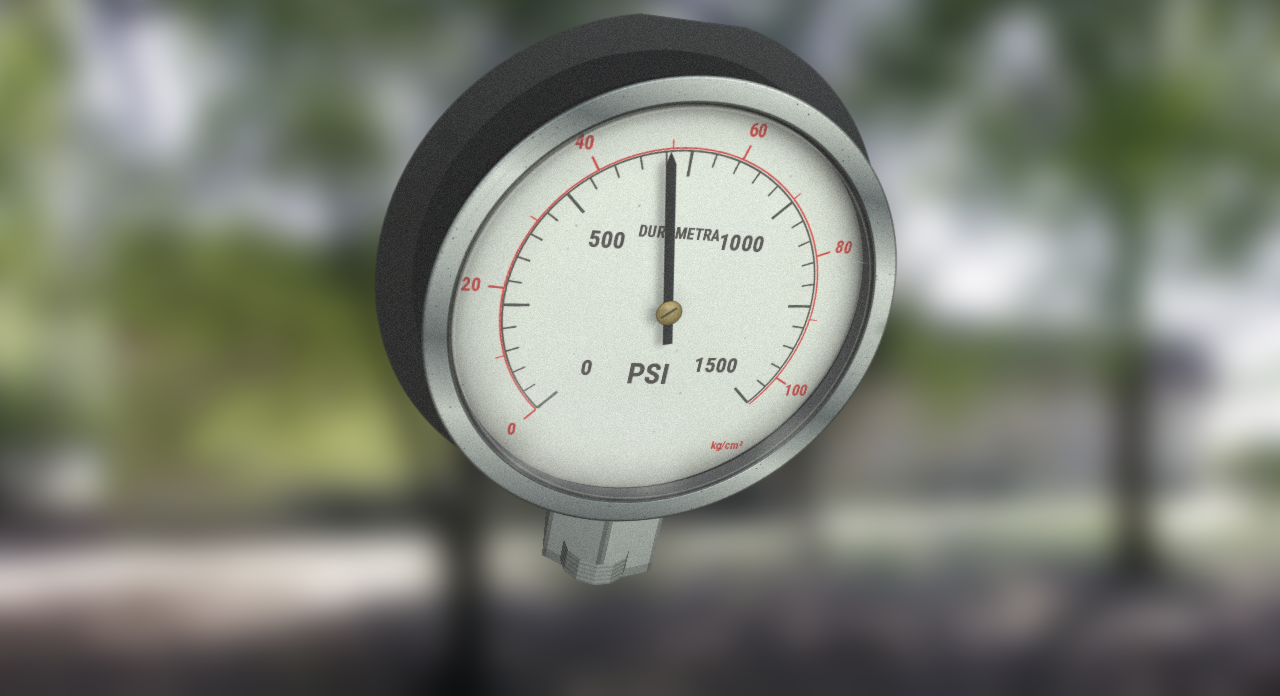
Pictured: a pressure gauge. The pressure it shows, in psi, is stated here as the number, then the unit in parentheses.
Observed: 700 (psi)
